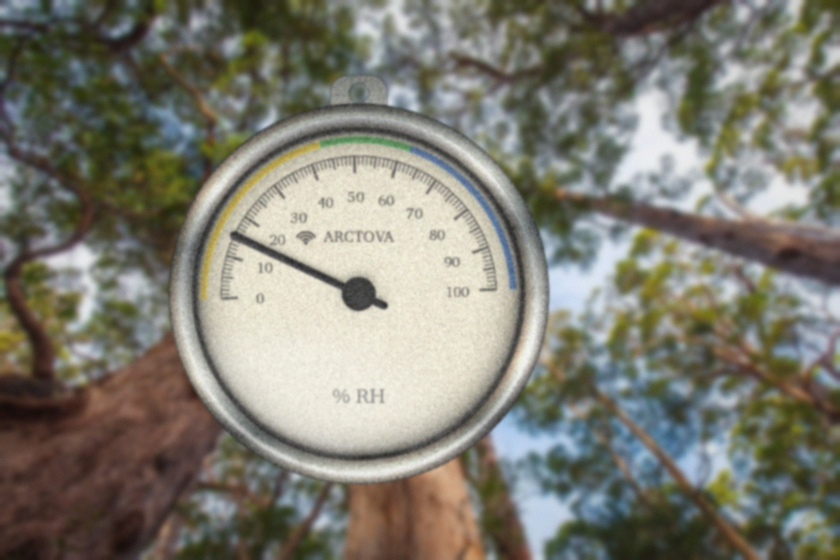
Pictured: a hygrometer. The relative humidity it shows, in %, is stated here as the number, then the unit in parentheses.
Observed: 15 (%)
